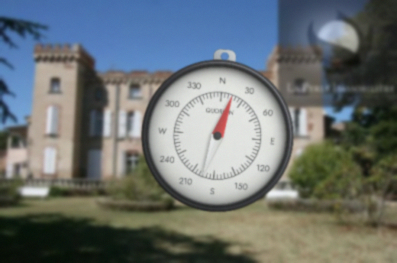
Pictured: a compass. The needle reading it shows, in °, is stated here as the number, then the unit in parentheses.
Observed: 15 (°)
